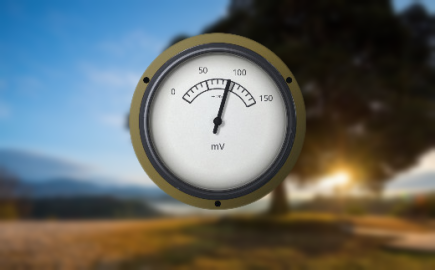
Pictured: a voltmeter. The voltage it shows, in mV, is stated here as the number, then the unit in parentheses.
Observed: 90 (mV)
